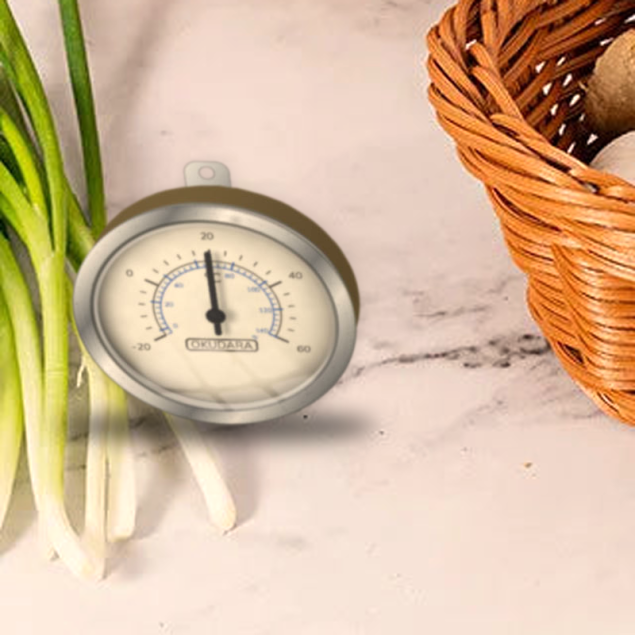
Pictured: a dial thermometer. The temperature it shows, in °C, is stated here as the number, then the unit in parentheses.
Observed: 20 (°C)
